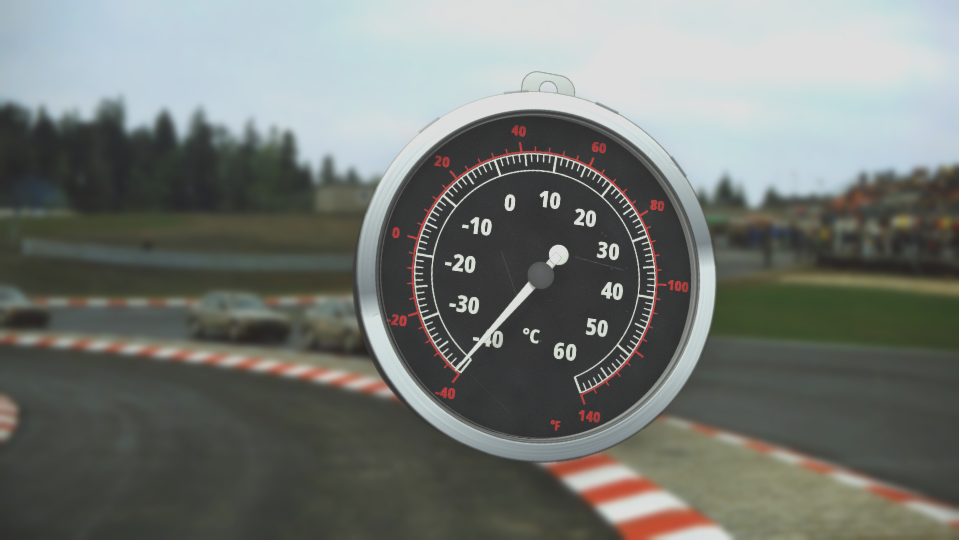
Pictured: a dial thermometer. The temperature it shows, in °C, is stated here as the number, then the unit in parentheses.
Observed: -39 (°C)
